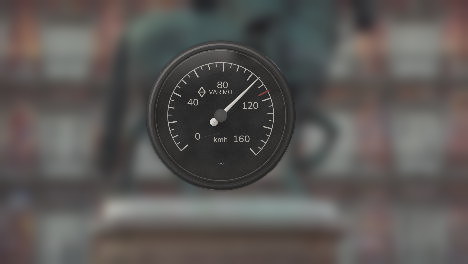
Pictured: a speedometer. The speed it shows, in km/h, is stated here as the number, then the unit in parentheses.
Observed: 105 (km/h)
